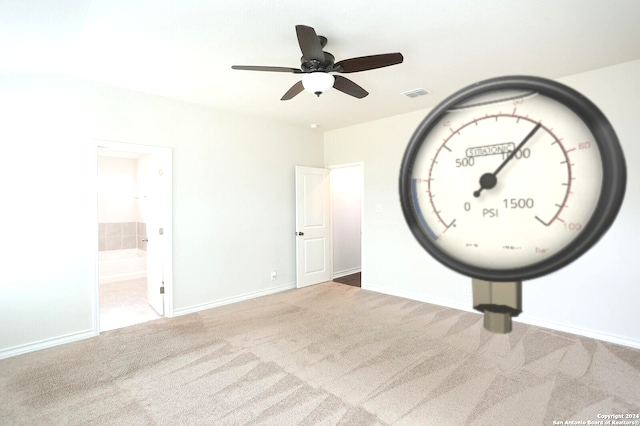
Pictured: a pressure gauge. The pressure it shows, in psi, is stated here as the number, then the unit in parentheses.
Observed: 1000 (psi)
